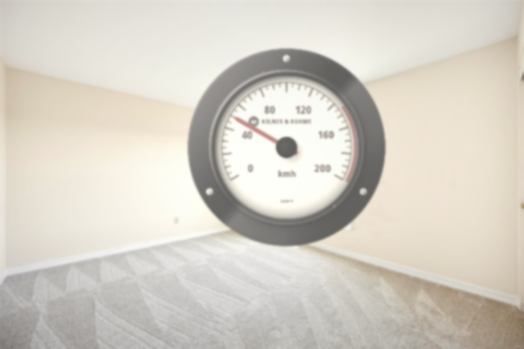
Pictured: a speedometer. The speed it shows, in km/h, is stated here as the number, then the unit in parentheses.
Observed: 50 (km/h)
